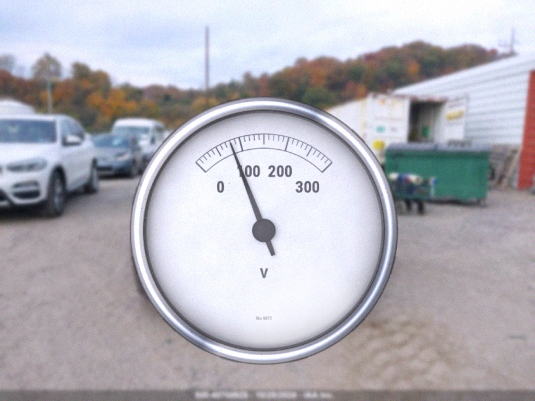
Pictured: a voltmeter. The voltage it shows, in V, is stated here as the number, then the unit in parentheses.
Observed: 80 (V)
